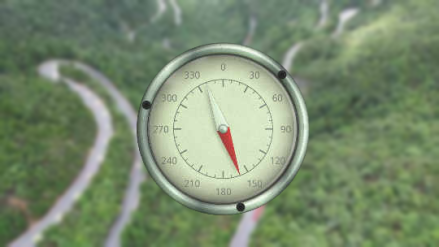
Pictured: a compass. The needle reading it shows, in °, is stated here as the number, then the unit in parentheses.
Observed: 160 (°)
